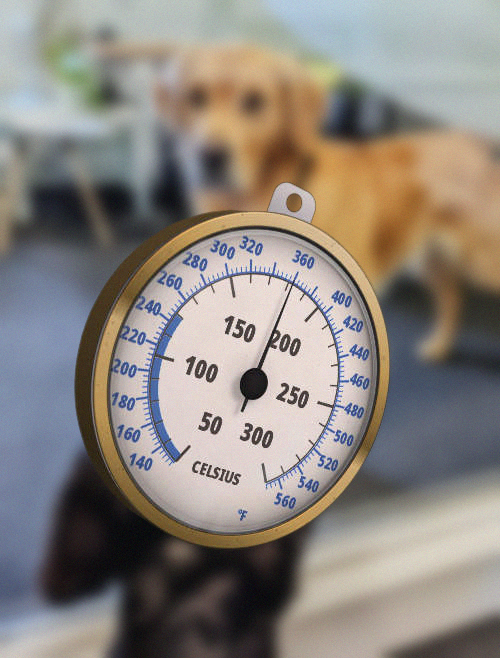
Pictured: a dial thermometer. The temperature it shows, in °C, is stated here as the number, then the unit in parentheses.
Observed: 180 (°C)
